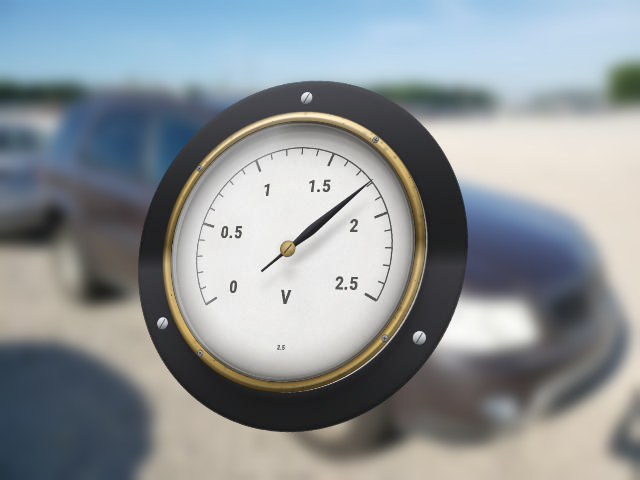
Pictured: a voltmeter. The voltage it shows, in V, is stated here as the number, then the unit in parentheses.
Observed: 1.8 (V)
